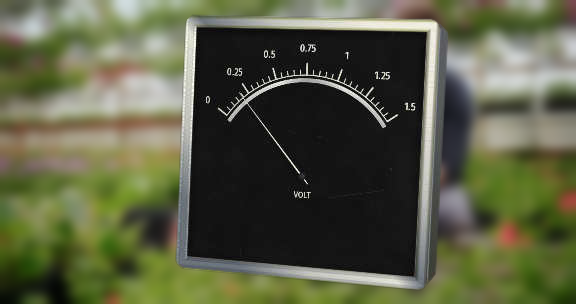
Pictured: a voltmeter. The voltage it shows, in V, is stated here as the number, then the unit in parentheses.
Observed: 0.2 (V)
